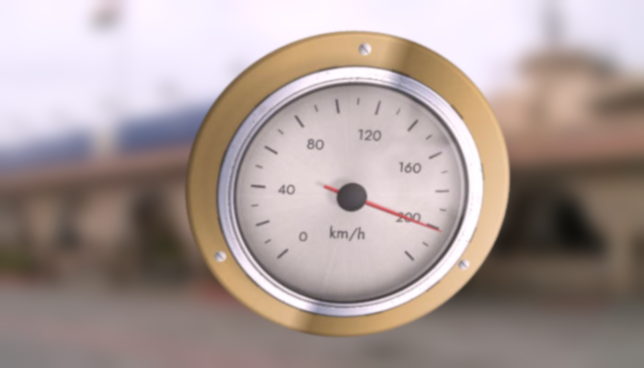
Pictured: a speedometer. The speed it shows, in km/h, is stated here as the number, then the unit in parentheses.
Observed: 200 (km/h)
